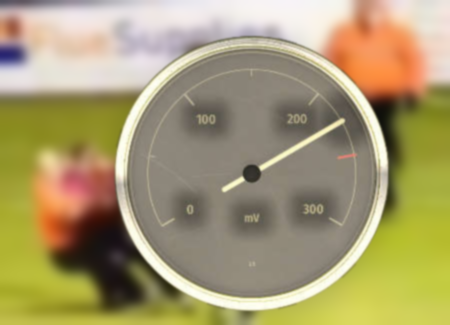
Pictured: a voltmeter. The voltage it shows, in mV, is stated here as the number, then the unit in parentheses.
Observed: 225 (mV)
